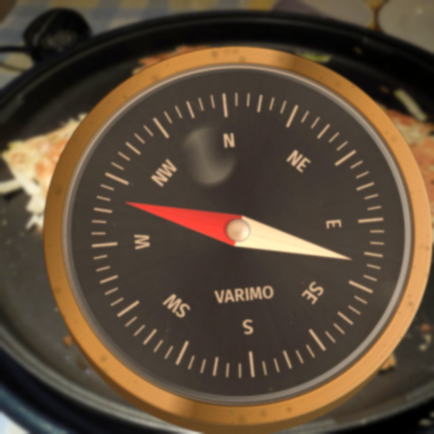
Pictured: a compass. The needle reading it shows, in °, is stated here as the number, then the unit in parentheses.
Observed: 290 (°)
